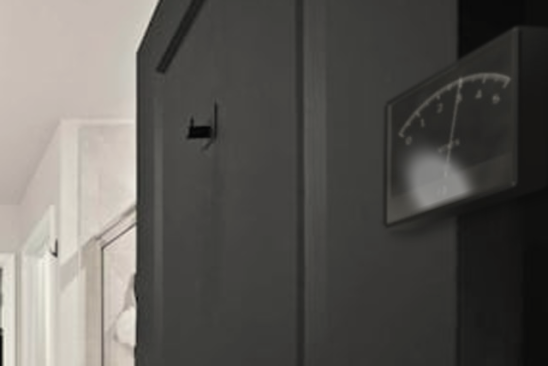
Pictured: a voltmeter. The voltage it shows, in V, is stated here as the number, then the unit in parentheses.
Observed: 3 (V)
